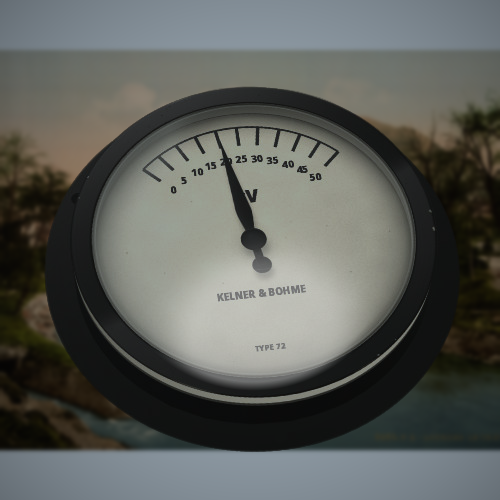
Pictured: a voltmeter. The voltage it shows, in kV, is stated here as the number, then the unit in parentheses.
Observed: 20 (kV)
